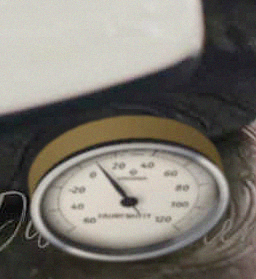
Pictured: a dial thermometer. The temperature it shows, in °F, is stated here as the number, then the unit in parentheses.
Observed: 10 (°F)
